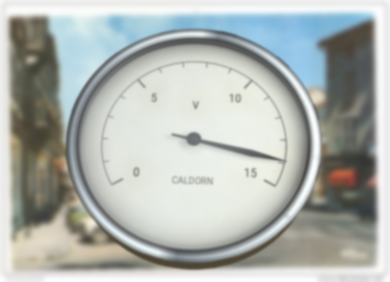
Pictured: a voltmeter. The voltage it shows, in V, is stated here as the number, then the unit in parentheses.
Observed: 14 (V)
